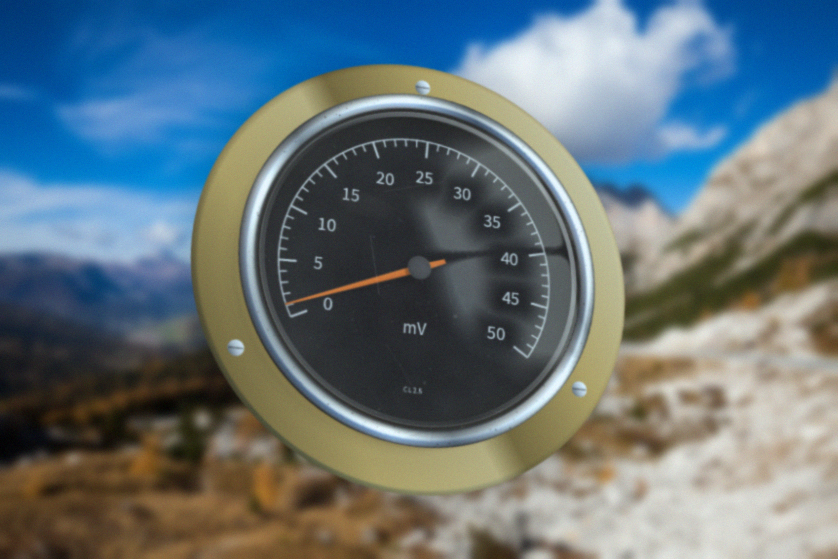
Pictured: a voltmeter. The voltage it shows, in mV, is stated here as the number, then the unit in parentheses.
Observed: 1 (mV)
